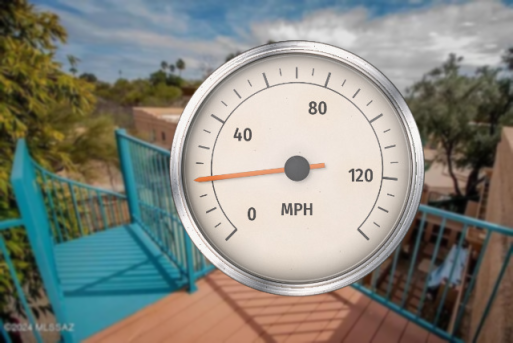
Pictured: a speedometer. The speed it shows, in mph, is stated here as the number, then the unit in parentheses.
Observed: 20 (mph)
